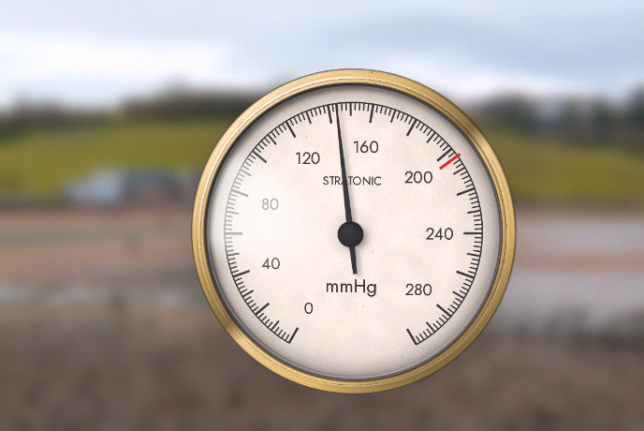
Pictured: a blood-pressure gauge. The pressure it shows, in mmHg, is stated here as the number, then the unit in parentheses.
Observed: 144 (mmHg)
